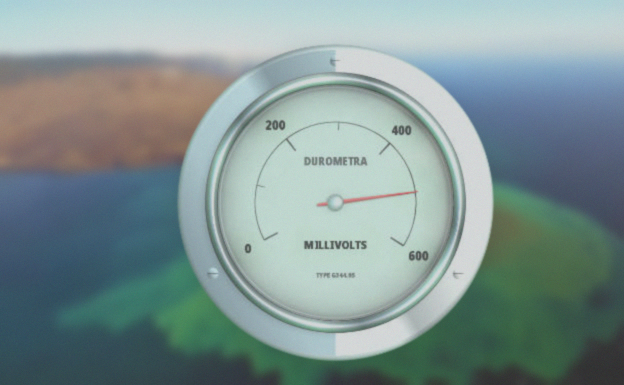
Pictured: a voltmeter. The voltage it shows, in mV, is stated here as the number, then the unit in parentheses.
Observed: 500 (mV)
